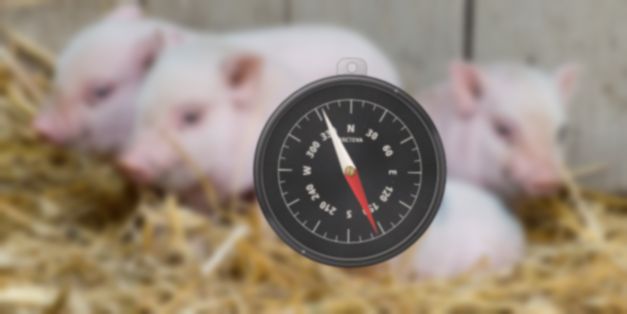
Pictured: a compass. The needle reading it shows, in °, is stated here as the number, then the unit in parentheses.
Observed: 155 (°)
